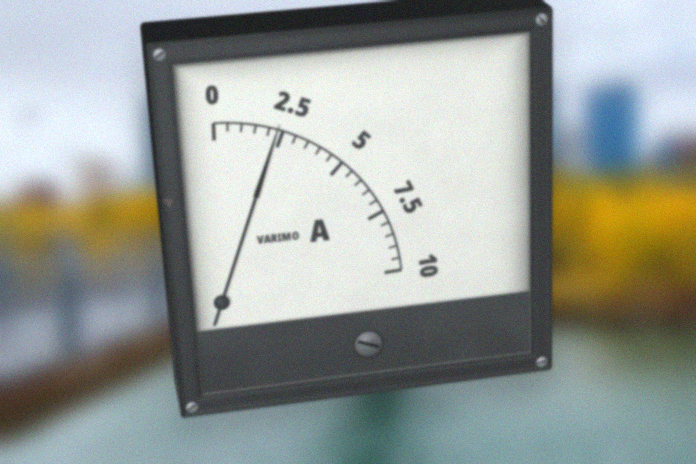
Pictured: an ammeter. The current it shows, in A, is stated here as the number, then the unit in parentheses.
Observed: 2.25 (A)
